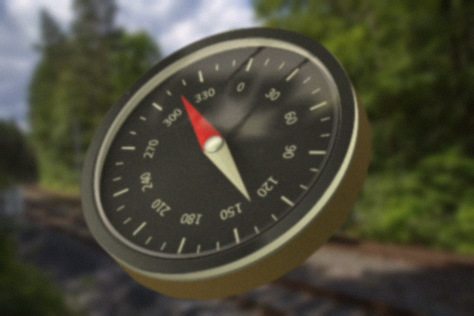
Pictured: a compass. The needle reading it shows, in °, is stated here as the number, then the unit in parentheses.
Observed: 315 (°)
